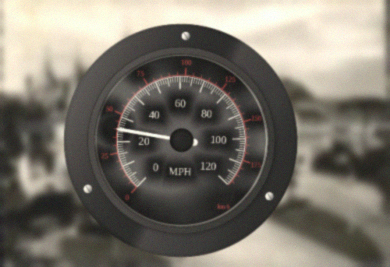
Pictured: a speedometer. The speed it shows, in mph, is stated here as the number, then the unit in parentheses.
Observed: 25 (mph)
